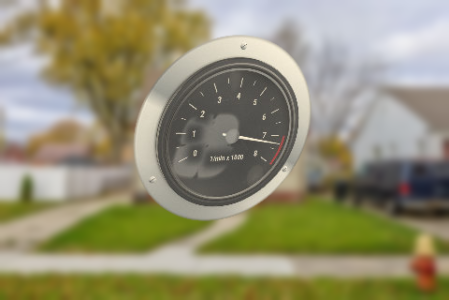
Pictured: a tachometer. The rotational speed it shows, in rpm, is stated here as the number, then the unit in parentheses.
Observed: 7250 (rpm)
